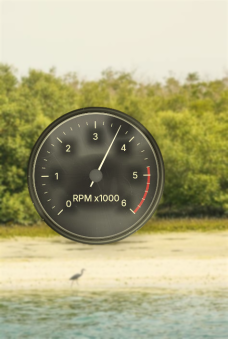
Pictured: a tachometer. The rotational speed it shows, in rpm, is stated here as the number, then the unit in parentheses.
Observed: 3600 (rpm)
